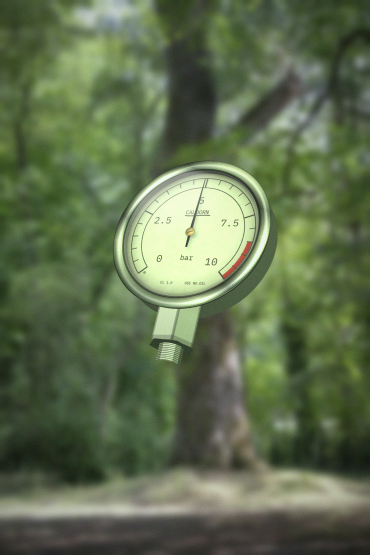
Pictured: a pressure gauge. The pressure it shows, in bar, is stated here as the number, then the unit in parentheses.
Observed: 5 (bar)
